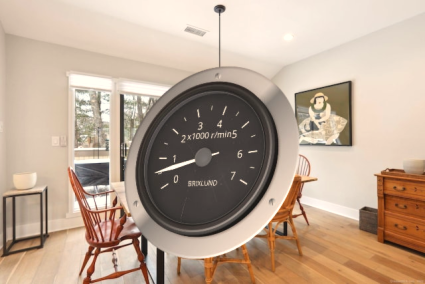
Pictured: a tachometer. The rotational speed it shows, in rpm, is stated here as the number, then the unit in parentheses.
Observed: 500 (rpm)
